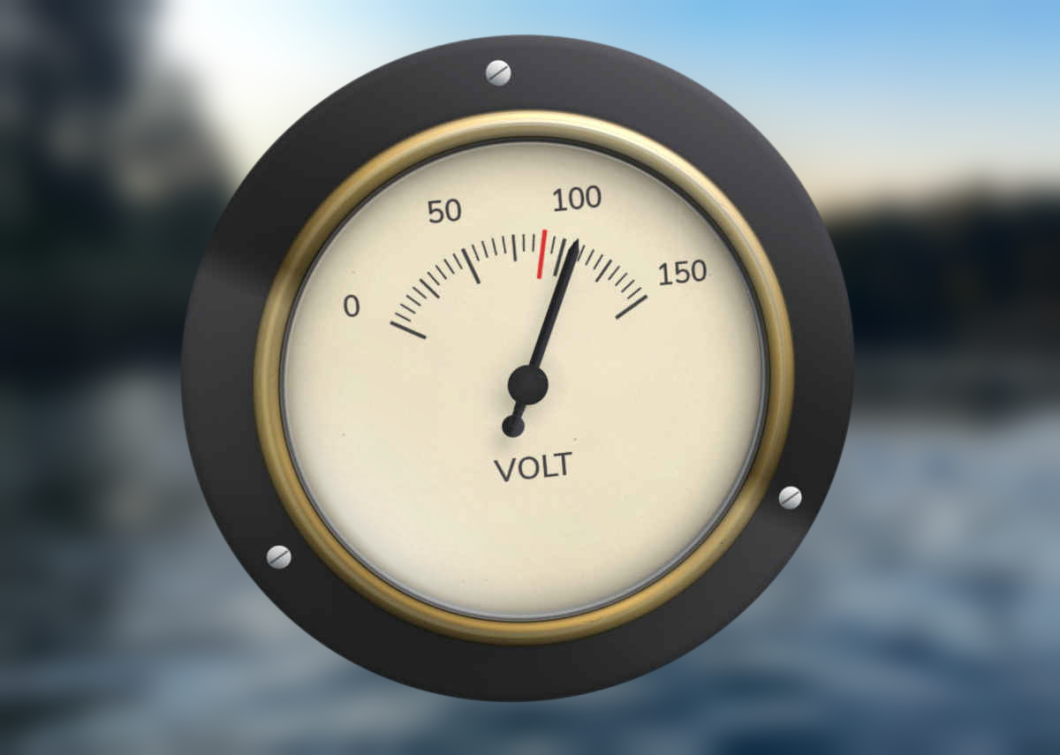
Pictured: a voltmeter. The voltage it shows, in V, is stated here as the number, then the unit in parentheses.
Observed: 105 (V)
